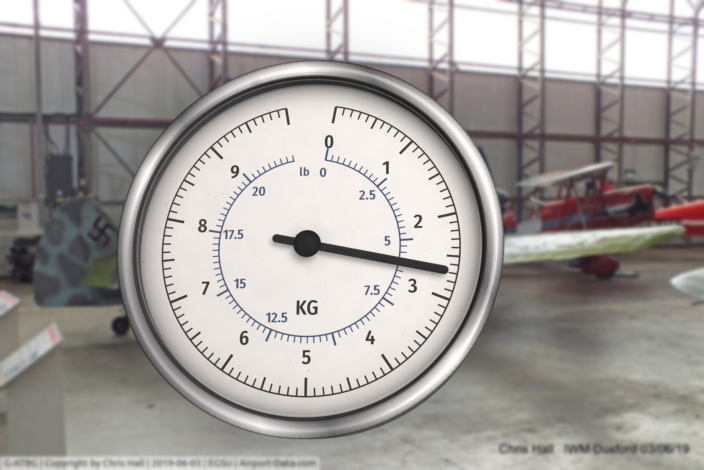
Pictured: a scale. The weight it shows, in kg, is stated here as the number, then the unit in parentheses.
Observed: 2.7 (kg)
